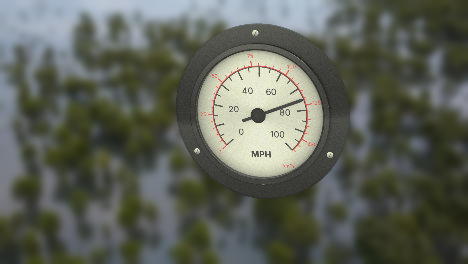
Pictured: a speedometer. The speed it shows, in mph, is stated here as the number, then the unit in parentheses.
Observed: 75 (mph)
